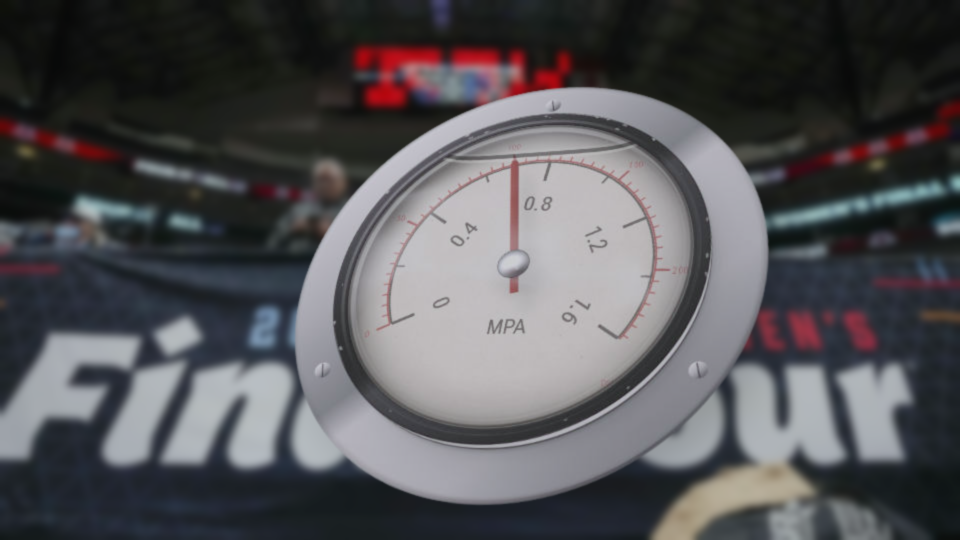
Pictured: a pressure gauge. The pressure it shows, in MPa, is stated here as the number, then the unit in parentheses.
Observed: 0.7 (MPa)
